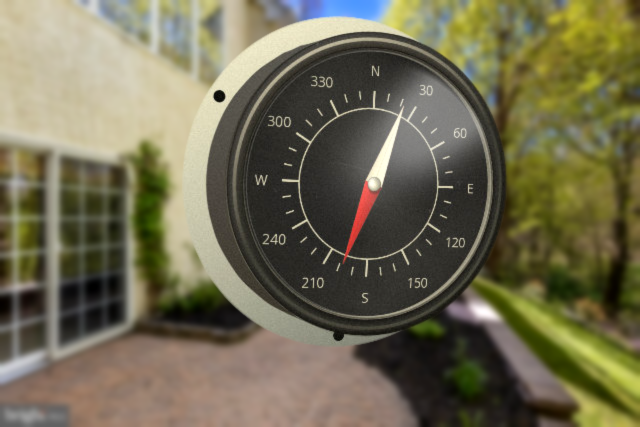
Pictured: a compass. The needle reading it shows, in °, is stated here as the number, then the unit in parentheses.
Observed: 200 (°)
